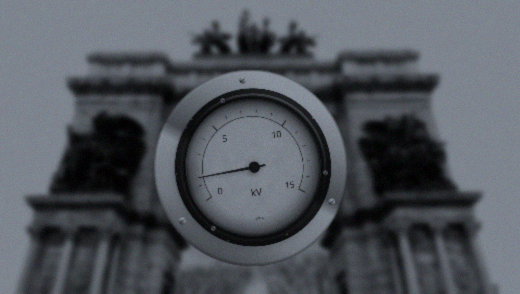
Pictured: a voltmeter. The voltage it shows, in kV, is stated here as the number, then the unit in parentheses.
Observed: 1.5 (kV)
